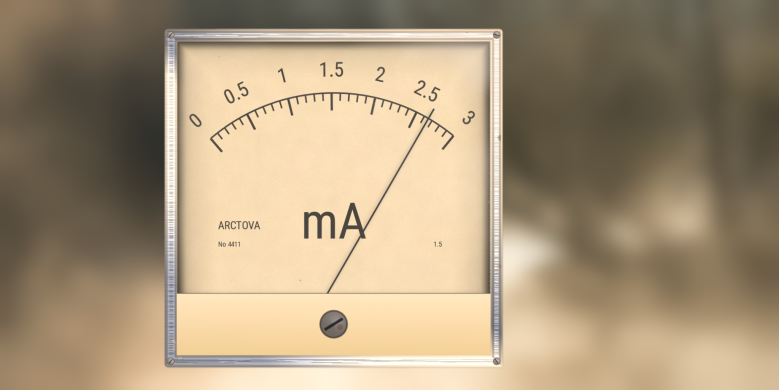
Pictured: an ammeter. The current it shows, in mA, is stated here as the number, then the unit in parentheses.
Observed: 2.65 (mA)
